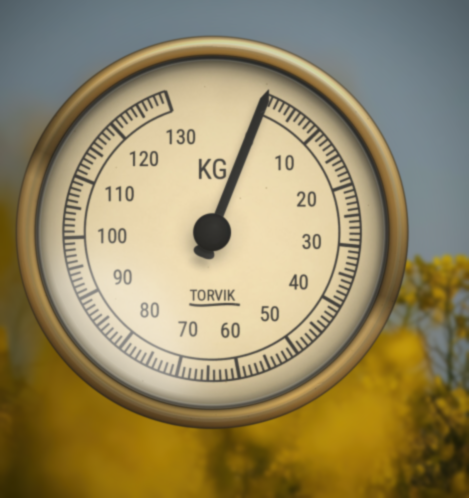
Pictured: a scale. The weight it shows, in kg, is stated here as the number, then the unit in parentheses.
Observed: 0 (kg)
